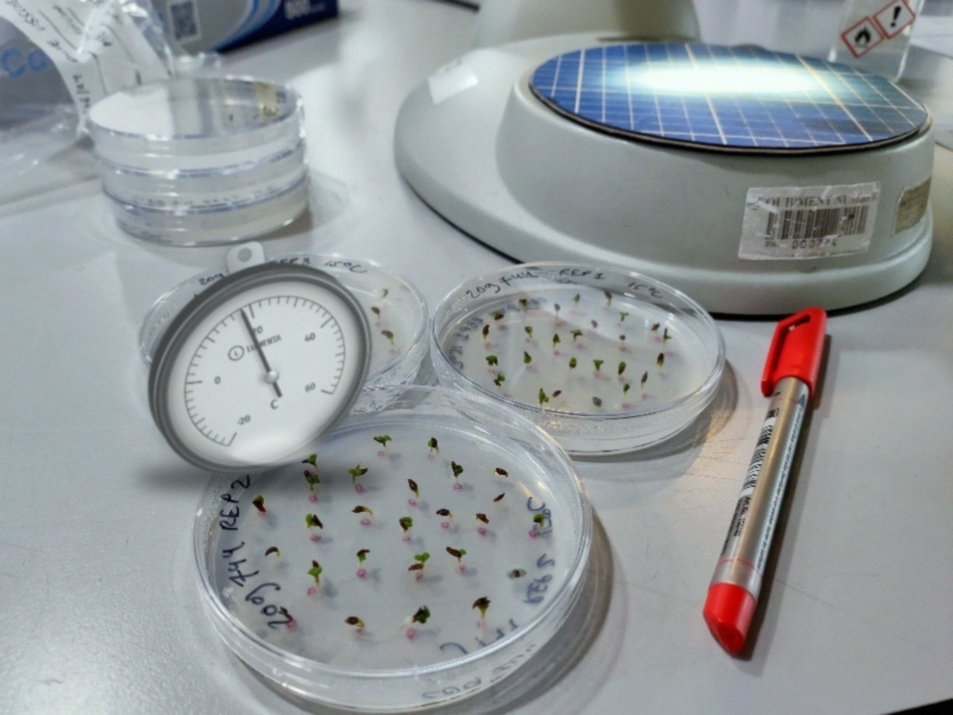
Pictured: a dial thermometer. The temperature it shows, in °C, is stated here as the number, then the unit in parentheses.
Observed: 18 (°C)
